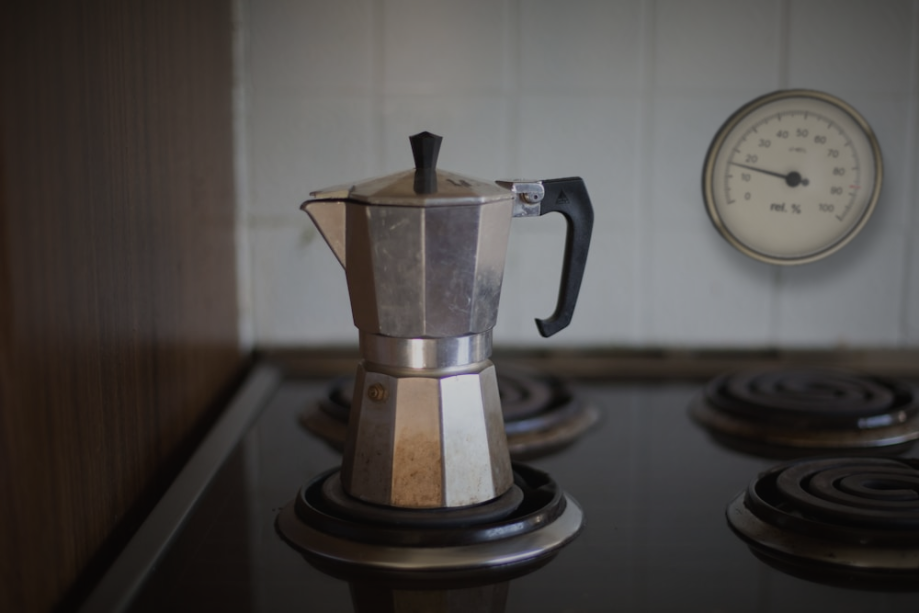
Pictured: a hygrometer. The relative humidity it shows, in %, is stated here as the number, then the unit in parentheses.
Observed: 15 (%)
